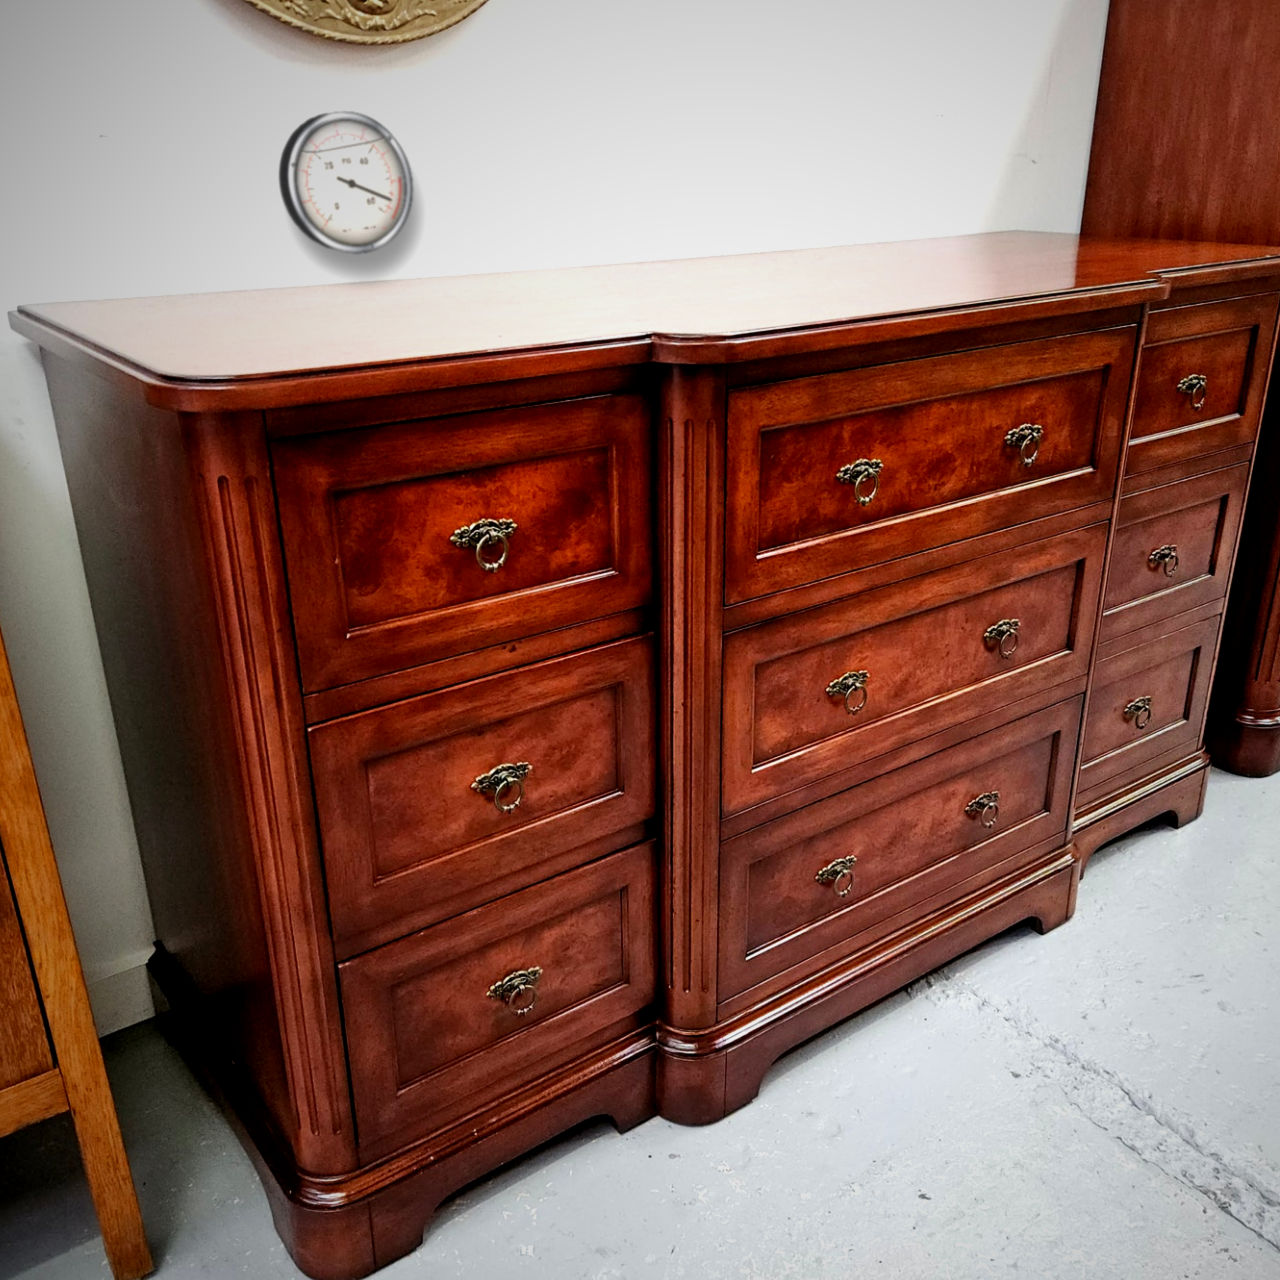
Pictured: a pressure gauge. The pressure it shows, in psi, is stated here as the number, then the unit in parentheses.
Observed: 56 (psi)
